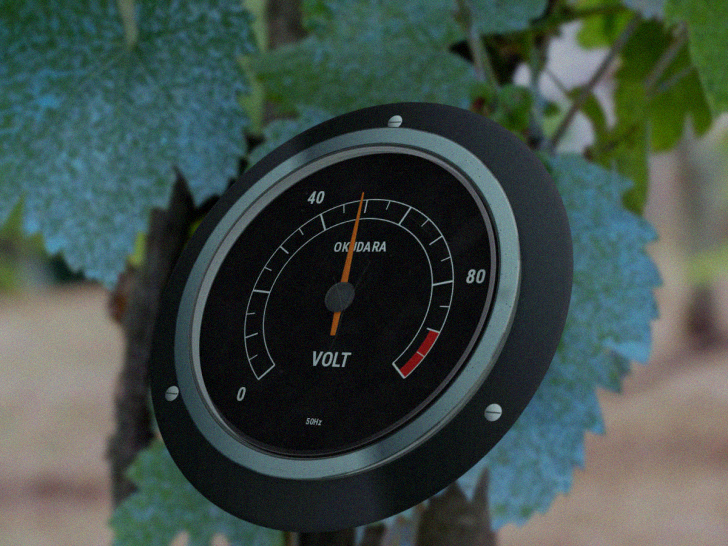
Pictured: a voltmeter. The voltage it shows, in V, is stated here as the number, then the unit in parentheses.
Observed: 50 (V)
